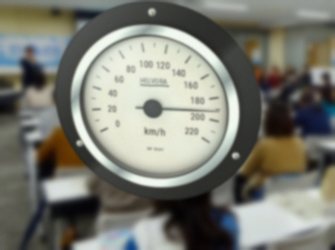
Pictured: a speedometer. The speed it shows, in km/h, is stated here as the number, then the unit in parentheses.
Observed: 190 (km/h)
